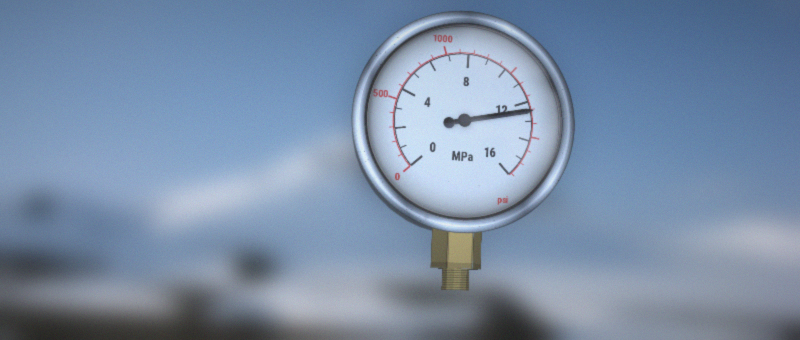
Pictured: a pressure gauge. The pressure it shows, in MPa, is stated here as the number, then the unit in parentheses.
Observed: 12.5 (MPa)
